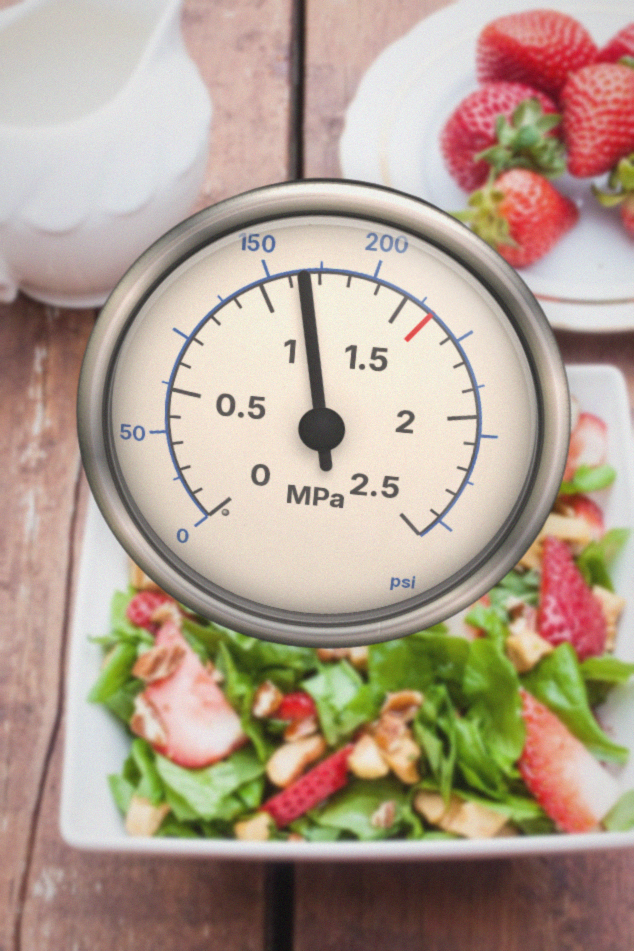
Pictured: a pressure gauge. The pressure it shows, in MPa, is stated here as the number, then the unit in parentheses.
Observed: 1.15 (MPa)
